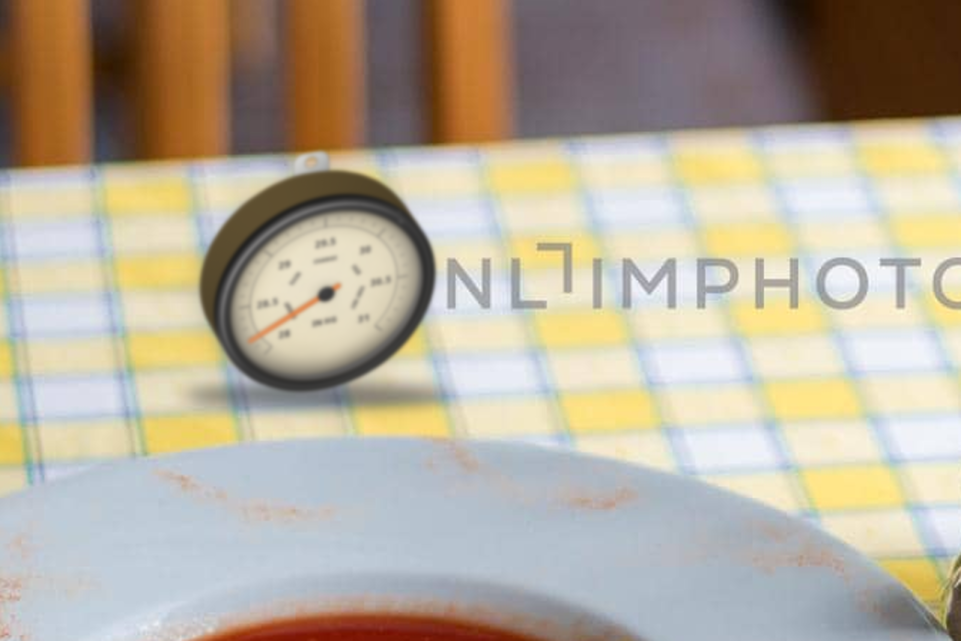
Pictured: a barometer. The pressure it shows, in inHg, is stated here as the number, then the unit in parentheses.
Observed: 28.2 (inHg)
